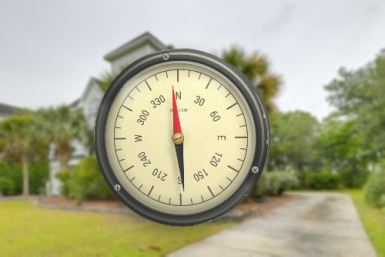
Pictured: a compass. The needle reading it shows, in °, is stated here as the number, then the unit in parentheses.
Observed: 355 (°)
